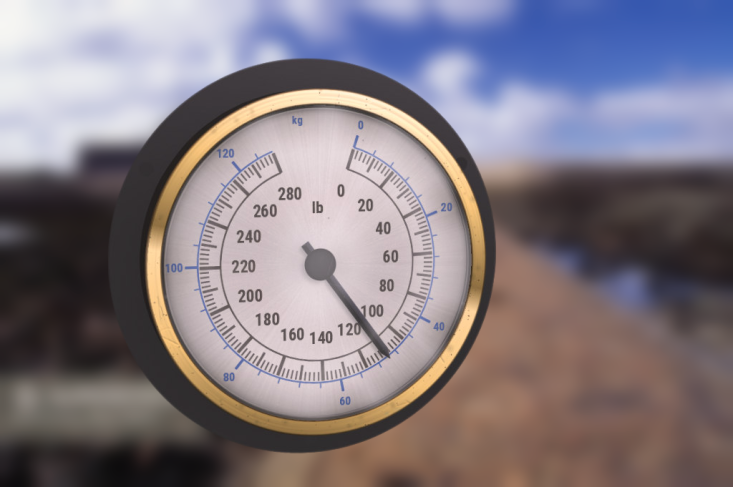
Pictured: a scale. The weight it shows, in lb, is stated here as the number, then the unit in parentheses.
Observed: 110 (lb)
